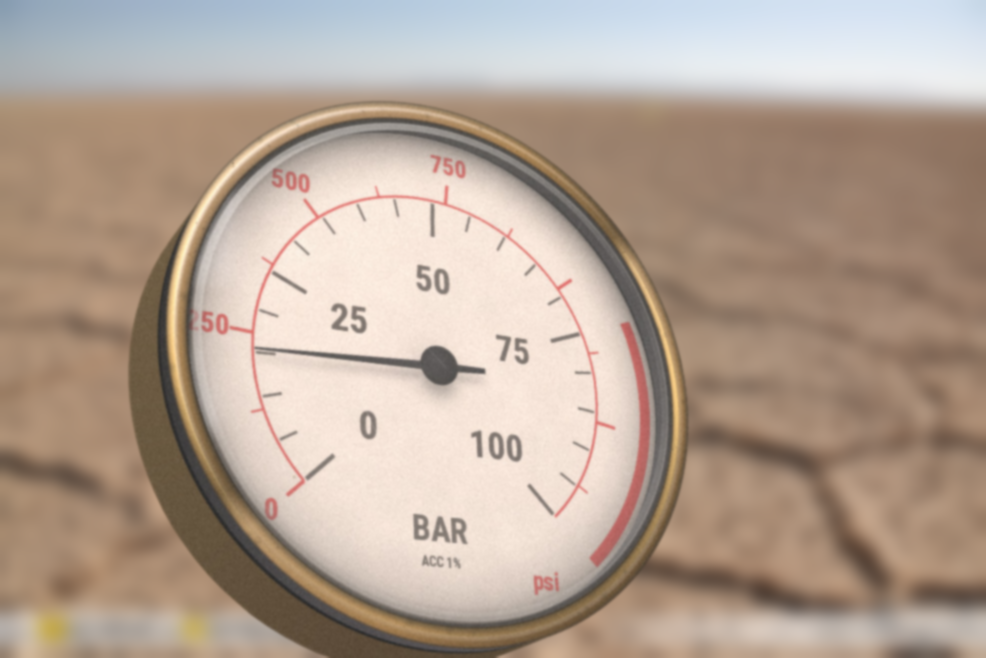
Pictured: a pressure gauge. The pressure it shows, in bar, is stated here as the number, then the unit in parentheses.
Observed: 15 (bar)
